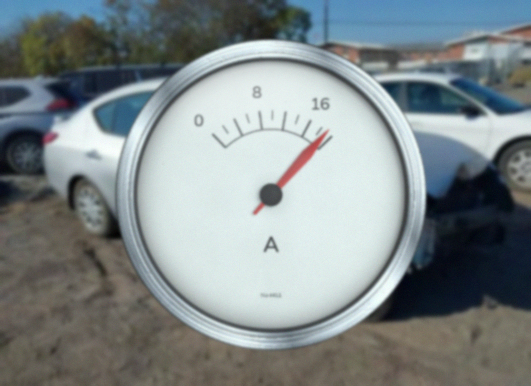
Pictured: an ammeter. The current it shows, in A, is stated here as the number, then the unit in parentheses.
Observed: 19 (A)
